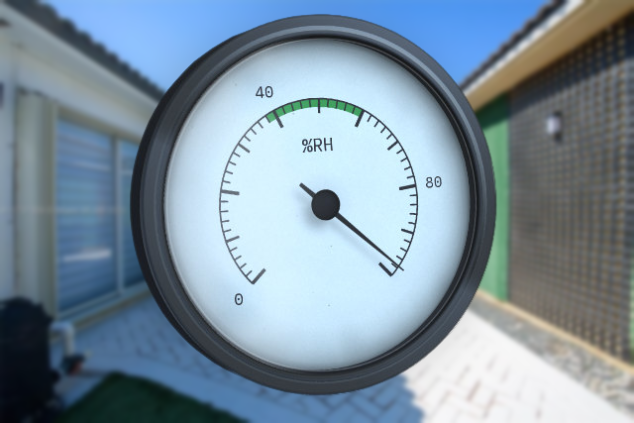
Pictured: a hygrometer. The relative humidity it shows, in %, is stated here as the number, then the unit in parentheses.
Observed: 98 (%)
